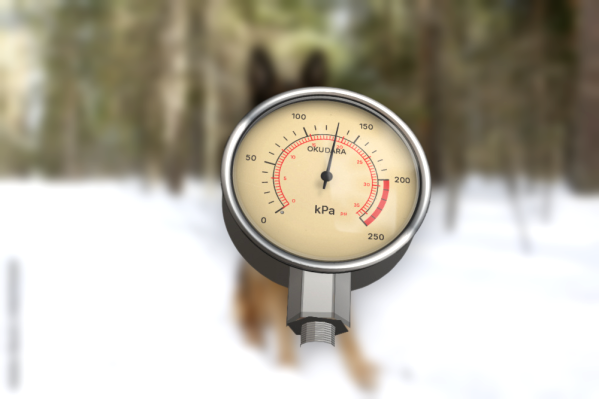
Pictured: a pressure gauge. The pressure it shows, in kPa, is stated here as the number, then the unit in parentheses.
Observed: 130 (kPa)
